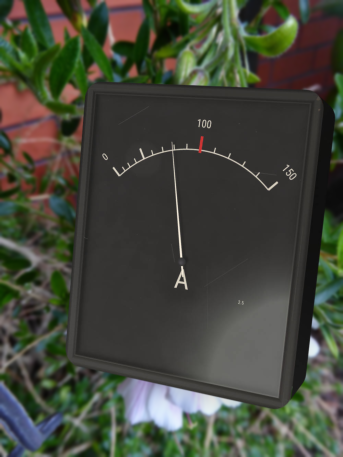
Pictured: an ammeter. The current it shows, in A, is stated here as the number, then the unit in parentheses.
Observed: 80 (A)
